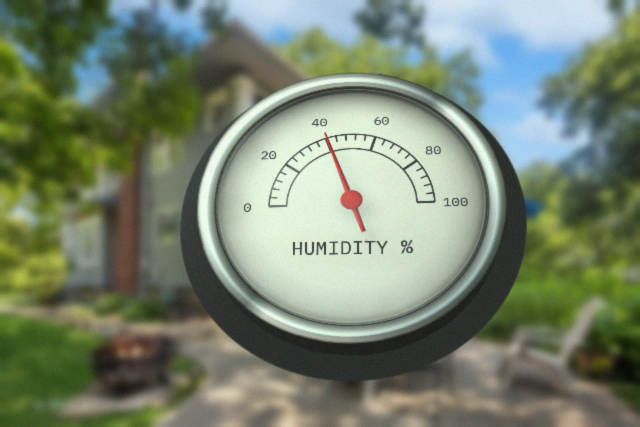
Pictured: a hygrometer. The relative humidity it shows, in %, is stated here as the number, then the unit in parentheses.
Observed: 40 (%)
